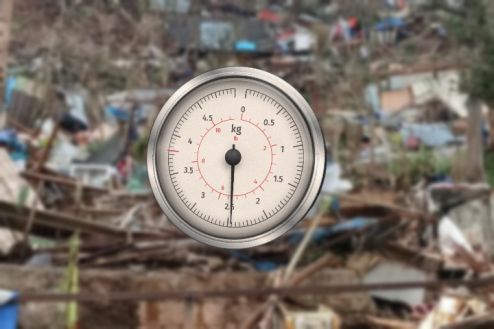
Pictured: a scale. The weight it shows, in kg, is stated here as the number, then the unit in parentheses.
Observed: 2.45 (kg)
